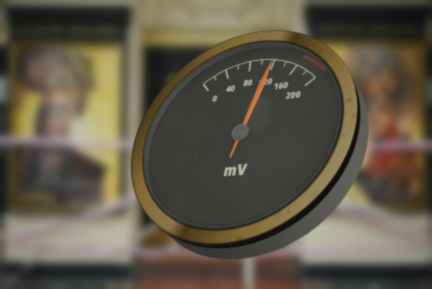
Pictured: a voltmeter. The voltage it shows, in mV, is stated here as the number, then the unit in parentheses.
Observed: 120 (mV)
